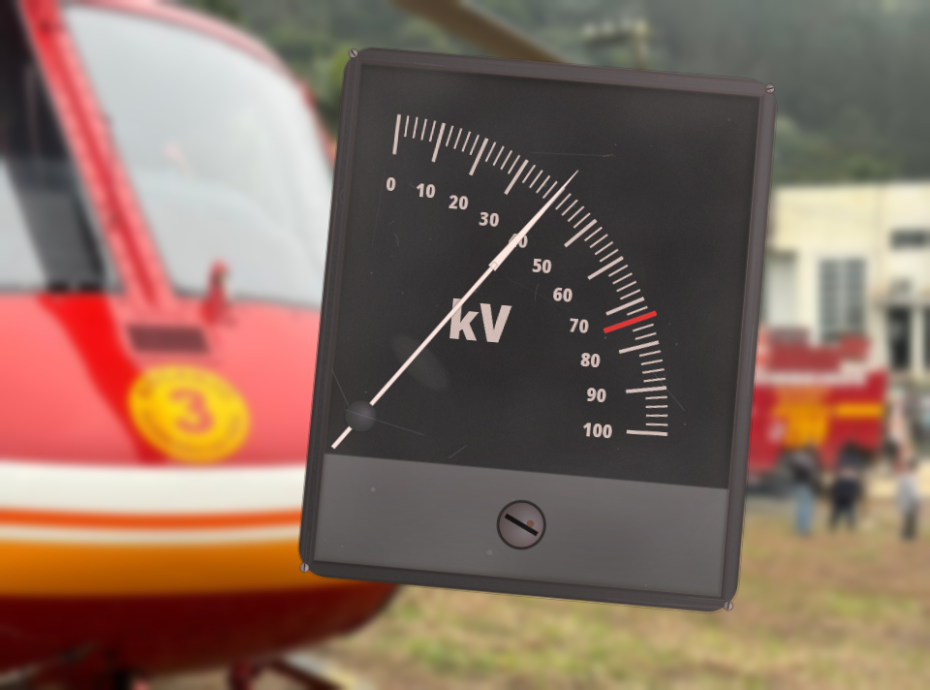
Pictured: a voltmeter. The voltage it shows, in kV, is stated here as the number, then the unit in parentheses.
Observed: 40 (kV)
